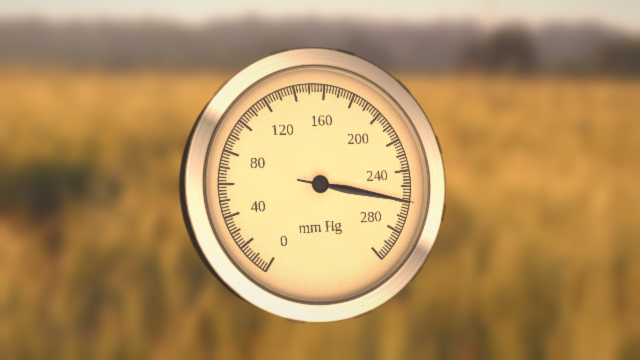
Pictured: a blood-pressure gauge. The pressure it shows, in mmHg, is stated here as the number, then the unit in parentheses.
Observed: 260 (mmHg)
